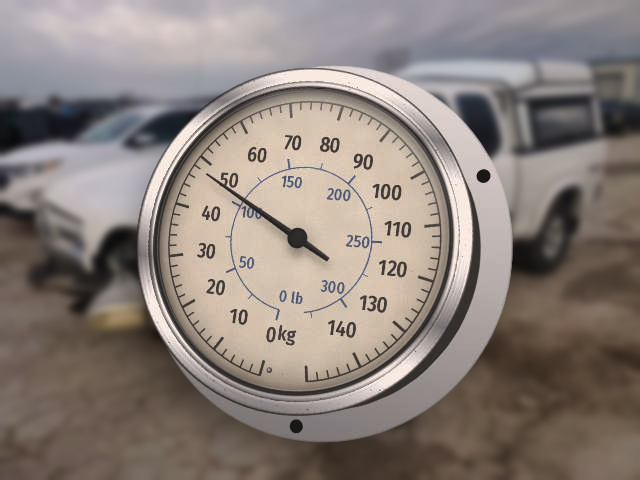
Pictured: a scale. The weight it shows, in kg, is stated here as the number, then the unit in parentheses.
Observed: 48 (kg)
